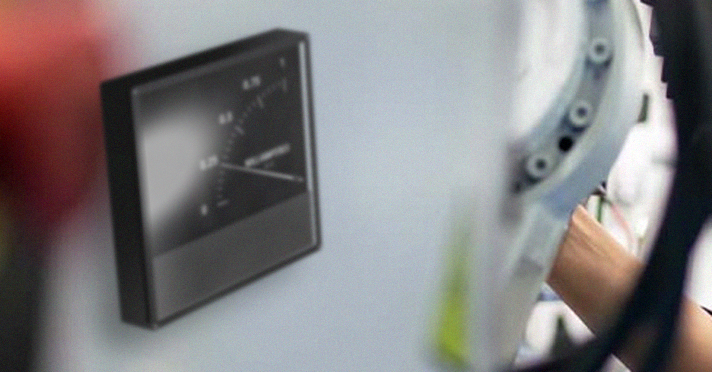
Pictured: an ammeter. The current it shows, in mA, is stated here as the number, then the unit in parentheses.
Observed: 0.25 (mA)
